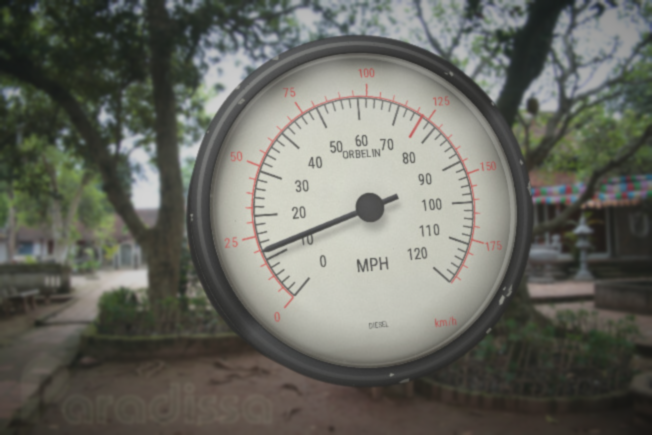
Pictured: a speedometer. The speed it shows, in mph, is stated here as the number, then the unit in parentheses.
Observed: 12 (mph)
